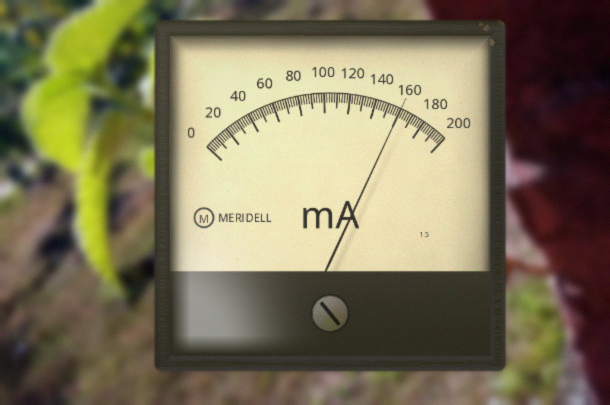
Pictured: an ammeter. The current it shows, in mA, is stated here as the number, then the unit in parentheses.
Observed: 160 (mA)
